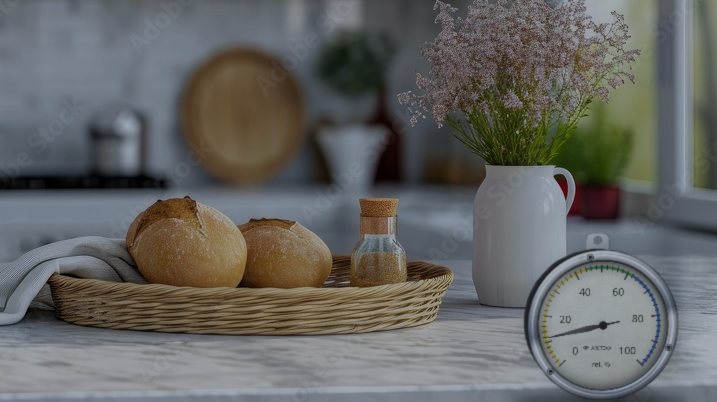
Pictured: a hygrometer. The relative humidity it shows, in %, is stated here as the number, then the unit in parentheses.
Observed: 12 (%)
